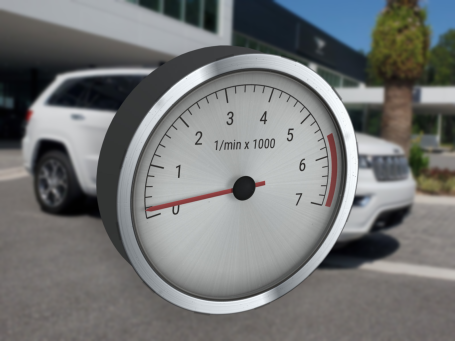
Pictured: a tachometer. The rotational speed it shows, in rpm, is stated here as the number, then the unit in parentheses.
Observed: 200 (rpm)
